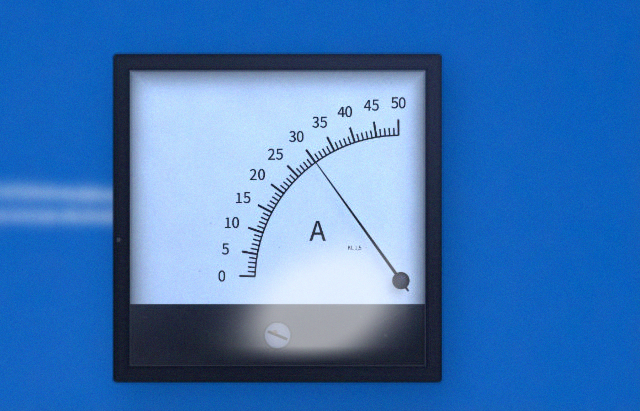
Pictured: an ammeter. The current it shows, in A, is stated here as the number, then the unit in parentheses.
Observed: 30 (A)
